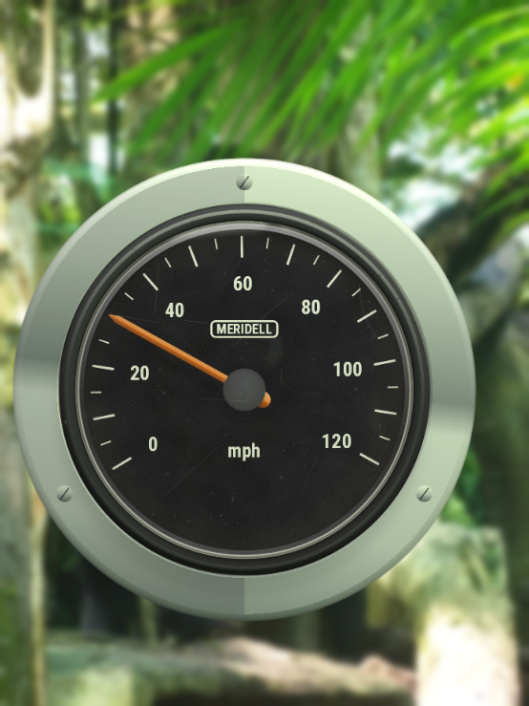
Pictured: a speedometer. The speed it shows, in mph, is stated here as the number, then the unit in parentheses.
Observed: 30 (mph)
